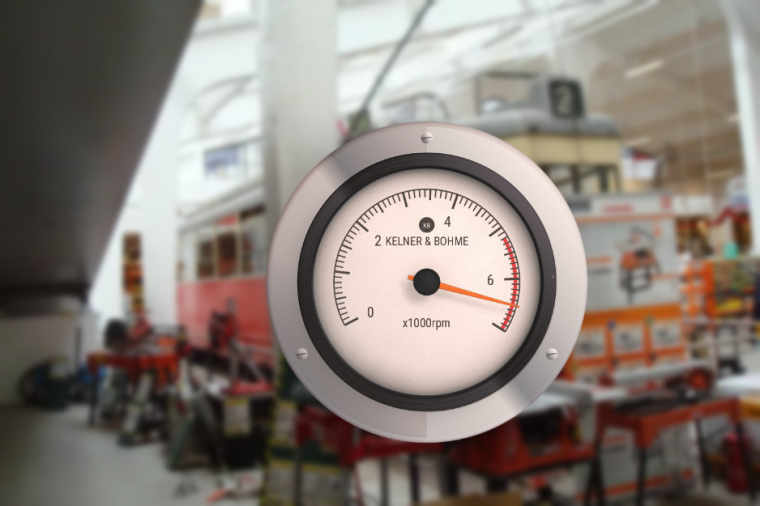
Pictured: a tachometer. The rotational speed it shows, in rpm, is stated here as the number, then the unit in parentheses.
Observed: 6500 (rpm)
